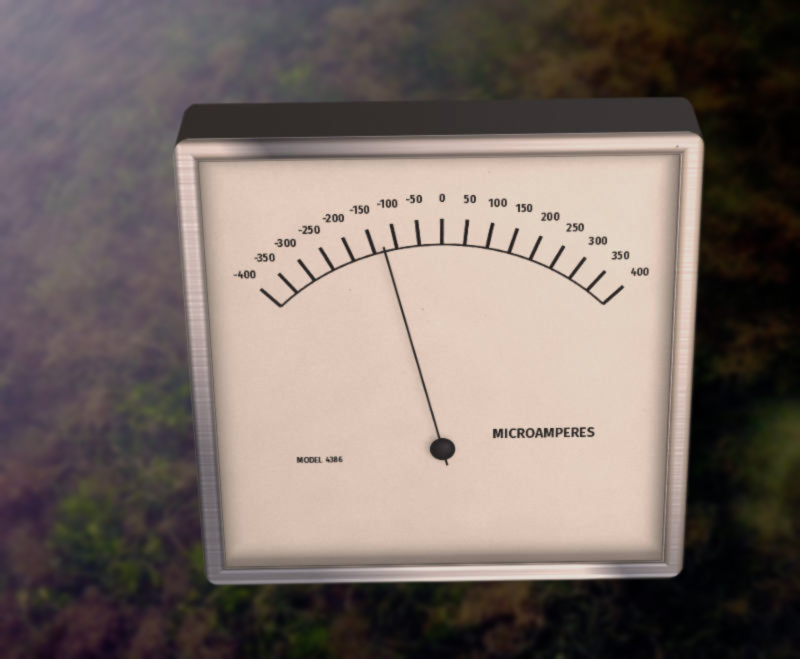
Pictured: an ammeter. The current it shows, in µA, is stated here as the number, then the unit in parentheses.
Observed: -125 (µA)
